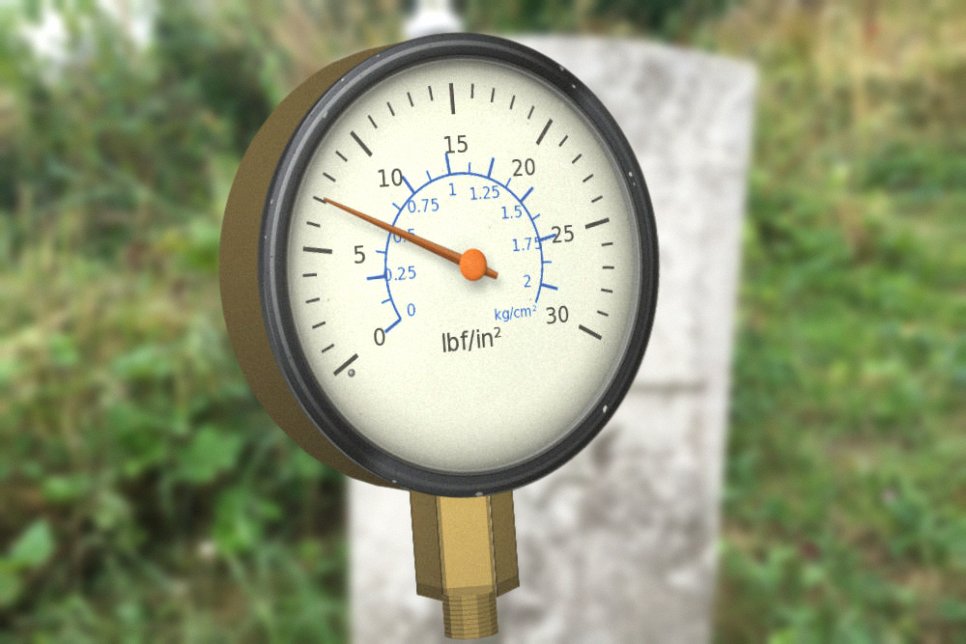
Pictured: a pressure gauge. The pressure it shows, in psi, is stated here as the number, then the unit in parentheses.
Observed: 7 (psi)
